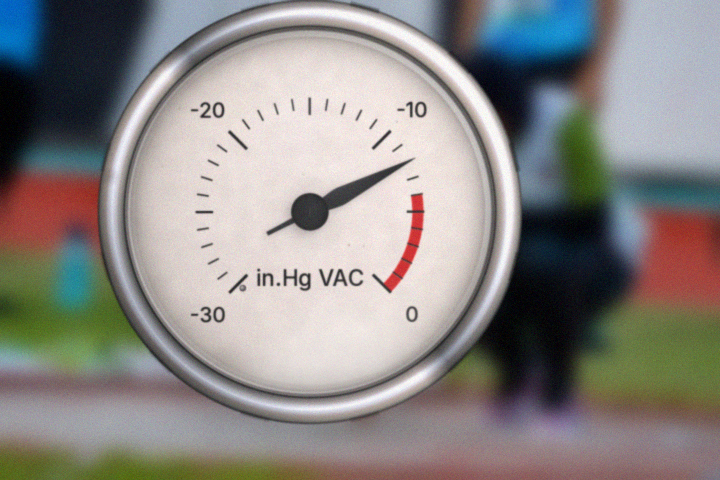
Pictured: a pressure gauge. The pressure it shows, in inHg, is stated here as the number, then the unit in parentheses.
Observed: -8 (inHg)
